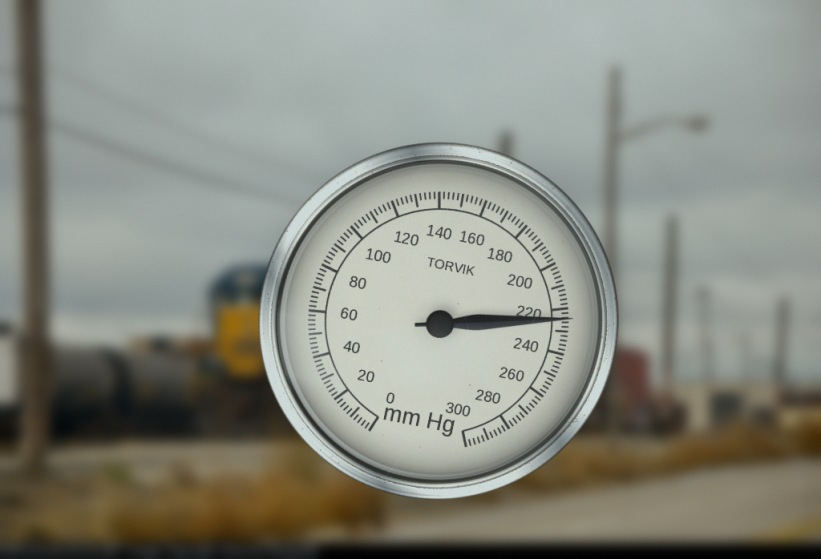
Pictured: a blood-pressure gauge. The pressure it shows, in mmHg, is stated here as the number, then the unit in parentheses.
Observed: 224 (mmHg)
